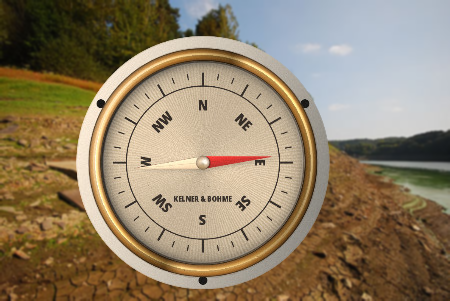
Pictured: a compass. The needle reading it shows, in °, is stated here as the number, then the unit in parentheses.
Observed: 85 (°)
